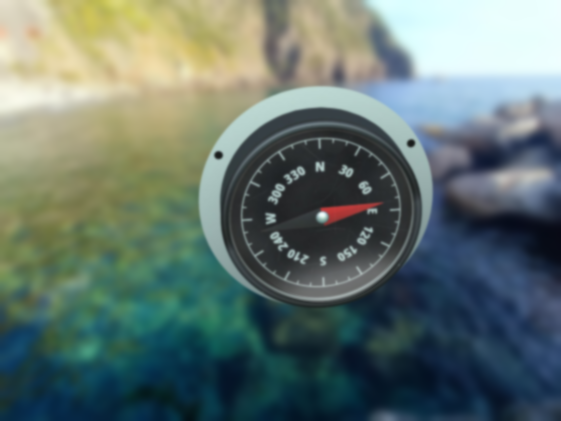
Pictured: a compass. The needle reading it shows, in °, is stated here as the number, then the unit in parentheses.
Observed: 80 (°)
